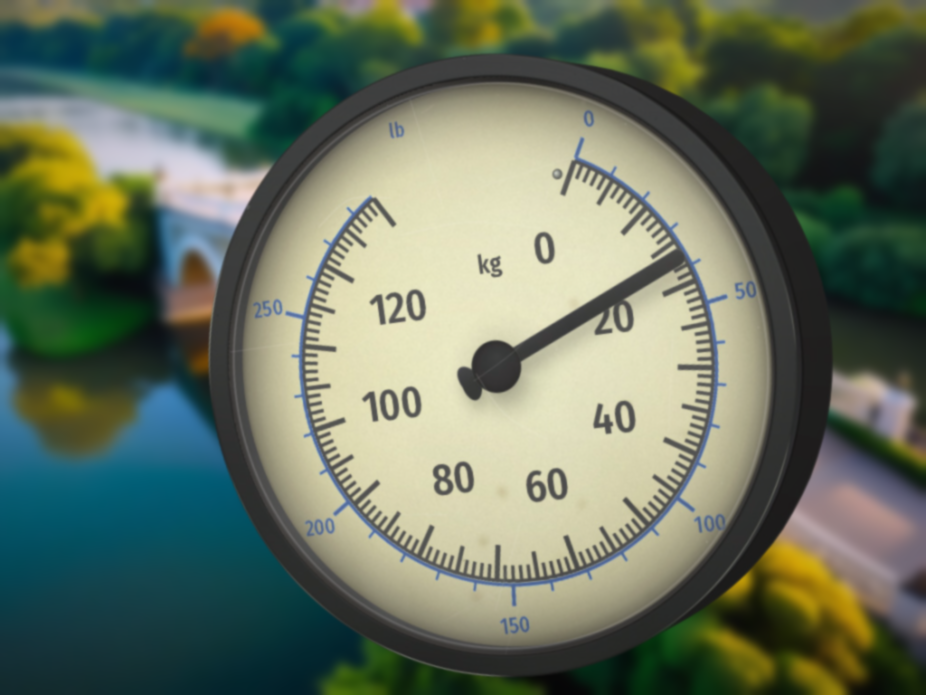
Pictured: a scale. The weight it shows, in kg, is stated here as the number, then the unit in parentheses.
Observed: 17 (kg)
